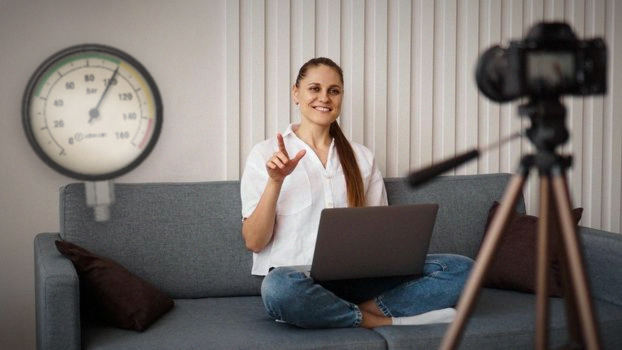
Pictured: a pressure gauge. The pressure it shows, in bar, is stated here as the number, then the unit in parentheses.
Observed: 100 (bar)
